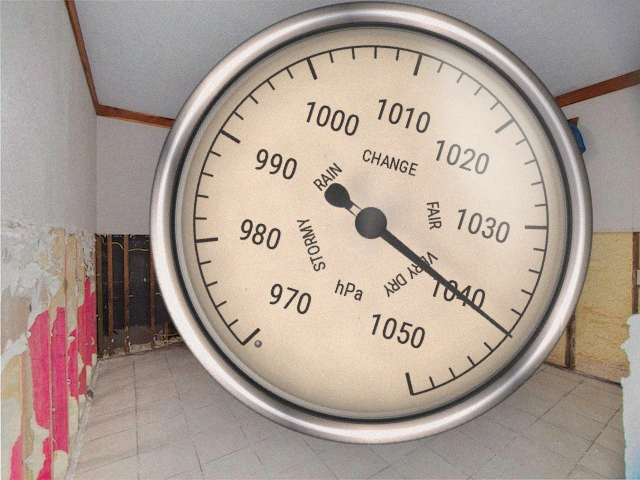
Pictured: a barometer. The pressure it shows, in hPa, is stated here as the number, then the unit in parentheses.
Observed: 1040 (hPa)
